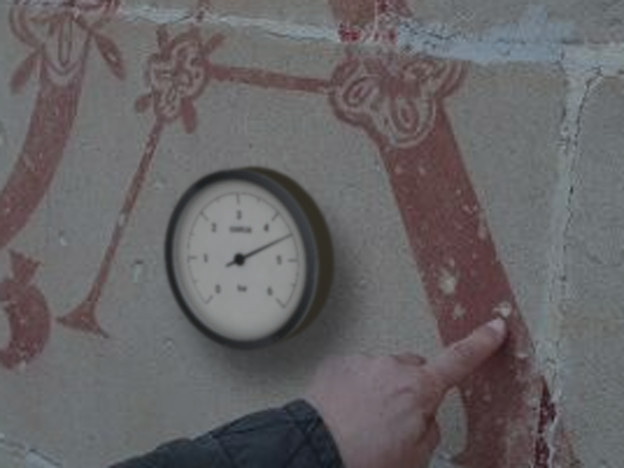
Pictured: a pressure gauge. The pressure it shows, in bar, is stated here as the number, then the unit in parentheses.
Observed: 4.5 (bar)
